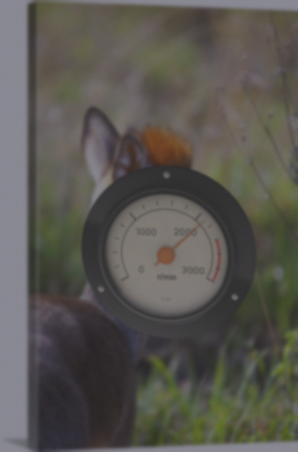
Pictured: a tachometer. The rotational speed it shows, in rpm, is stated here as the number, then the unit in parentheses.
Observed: 2100 (rpm)
